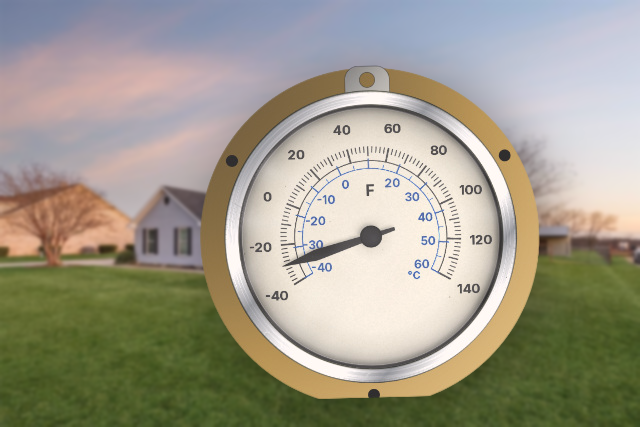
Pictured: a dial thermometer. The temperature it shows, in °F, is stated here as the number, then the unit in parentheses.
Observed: -30 (°F)
